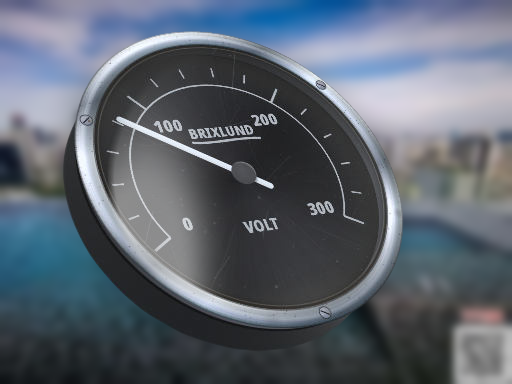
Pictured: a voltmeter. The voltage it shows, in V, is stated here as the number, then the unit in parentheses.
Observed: 80 (V)
